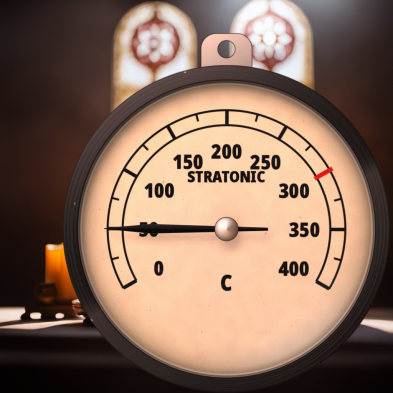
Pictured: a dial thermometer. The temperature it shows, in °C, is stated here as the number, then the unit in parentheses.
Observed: 50 (°C)
